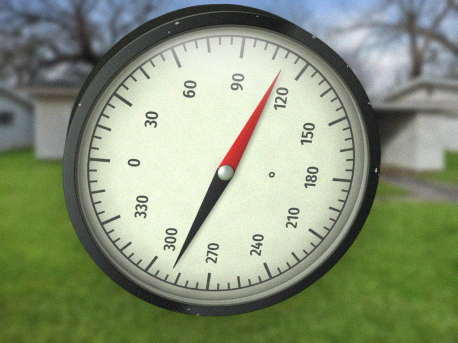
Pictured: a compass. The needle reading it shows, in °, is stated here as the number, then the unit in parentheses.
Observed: 110 (°)
